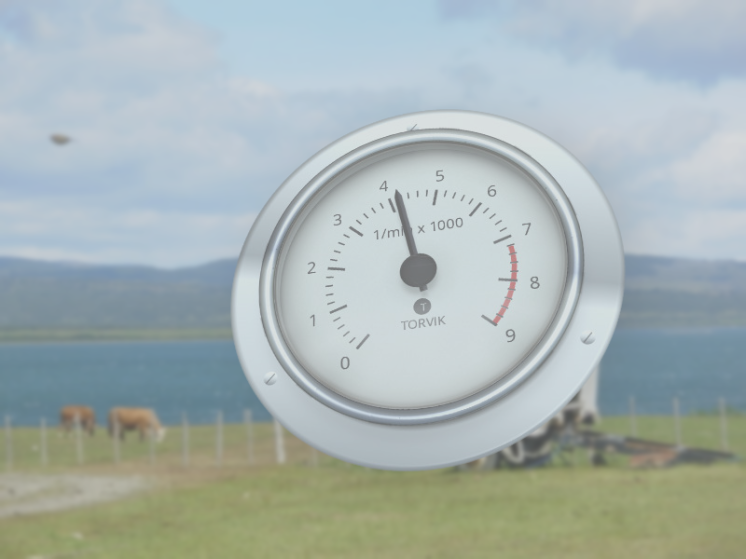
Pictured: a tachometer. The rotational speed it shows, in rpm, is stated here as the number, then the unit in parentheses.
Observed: 4200 (rpm)
